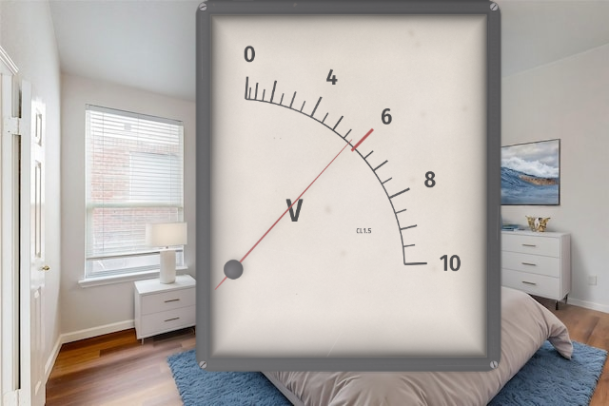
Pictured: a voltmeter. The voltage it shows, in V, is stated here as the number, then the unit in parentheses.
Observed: 5.75 (V)
